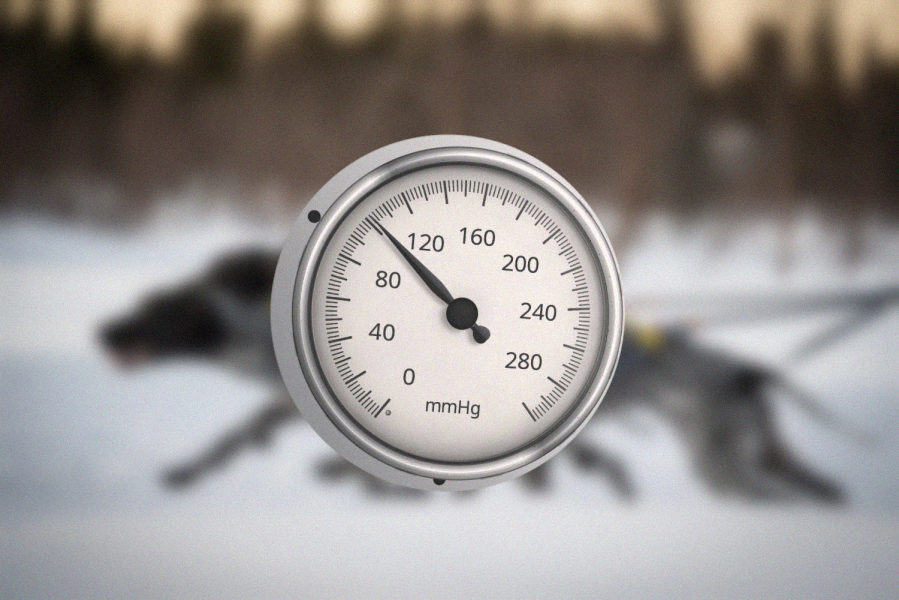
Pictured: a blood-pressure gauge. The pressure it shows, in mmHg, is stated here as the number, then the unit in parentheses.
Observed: 102 (mmHg)
